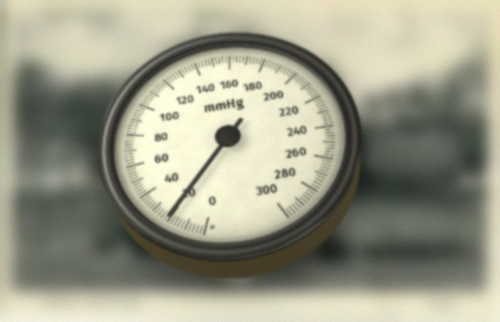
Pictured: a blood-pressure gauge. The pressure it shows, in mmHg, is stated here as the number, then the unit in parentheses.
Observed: 20 (mmHg)
